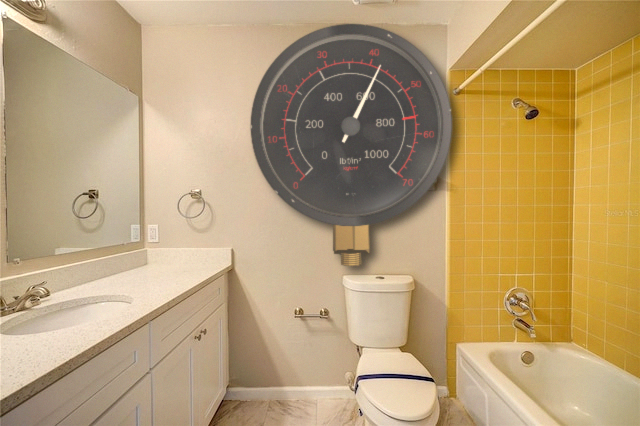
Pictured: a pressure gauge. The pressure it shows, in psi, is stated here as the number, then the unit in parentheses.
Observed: 600 (psi)
